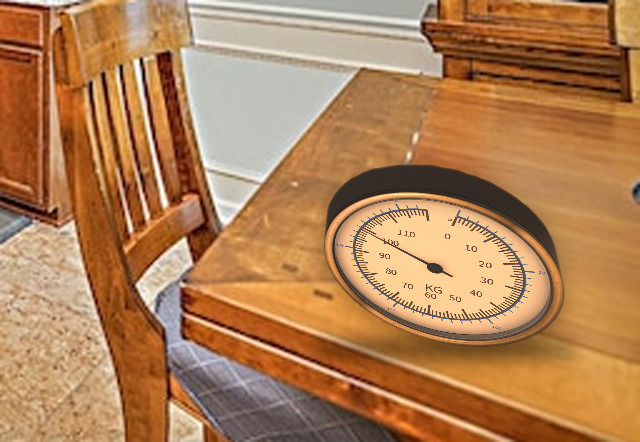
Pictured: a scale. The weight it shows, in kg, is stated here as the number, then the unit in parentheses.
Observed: 100 (kg)
